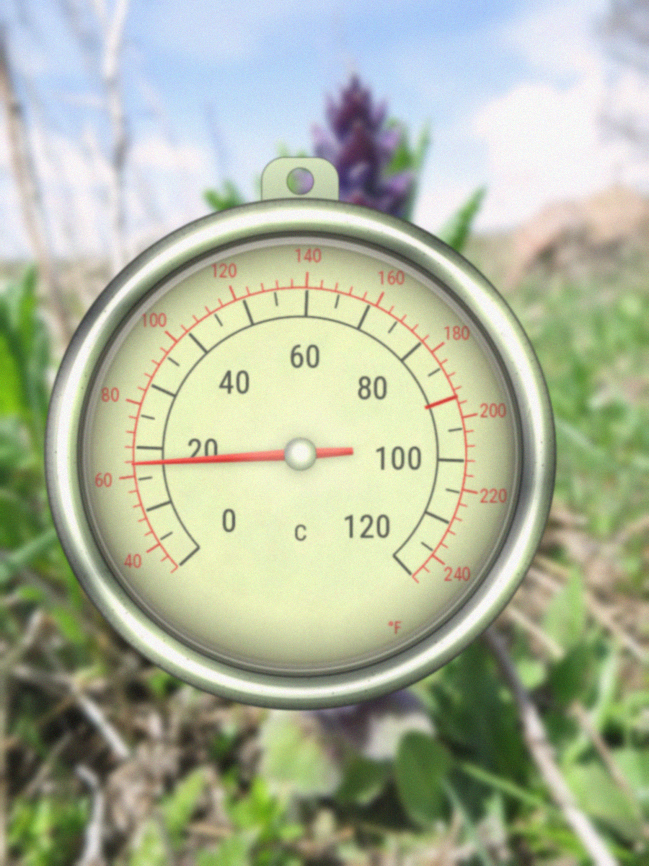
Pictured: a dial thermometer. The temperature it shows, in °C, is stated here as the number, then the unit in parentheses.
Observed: 17.5 (°C)
